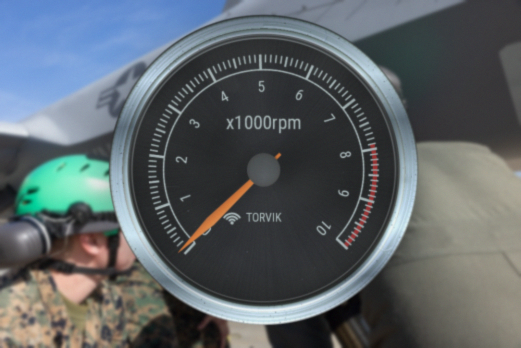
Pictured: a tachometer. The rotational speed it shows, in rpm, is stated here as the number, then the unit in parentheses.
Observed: 100 (rpm)
